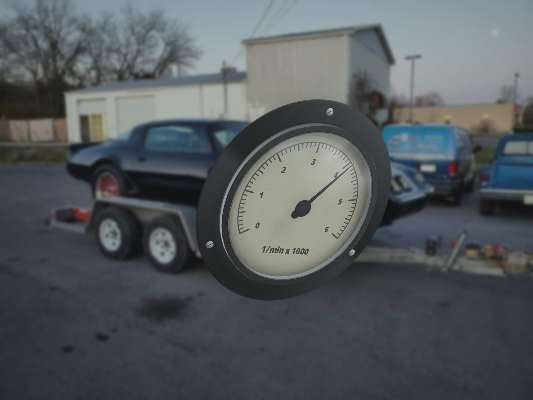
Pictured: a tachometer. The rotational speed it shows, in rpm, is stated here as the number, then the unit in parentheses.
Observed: 4000 (rpm)
